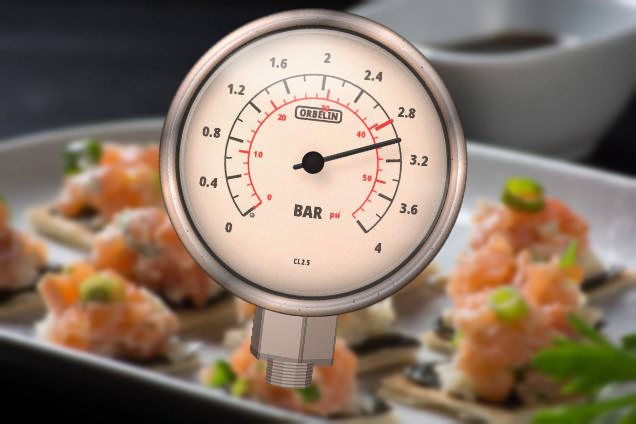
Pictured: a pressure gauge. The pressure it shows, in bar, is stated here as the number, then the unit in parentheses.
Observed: 3 (bar)
